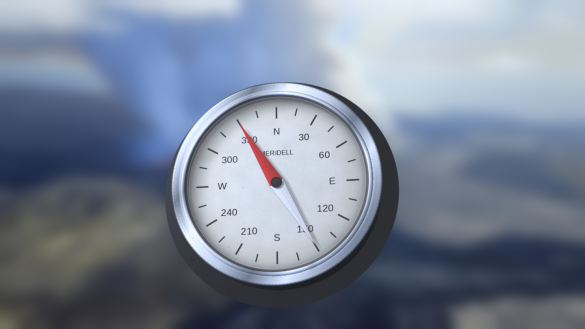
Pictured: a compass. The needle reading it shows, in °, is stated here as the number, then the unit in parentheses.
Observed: 330 (°)
